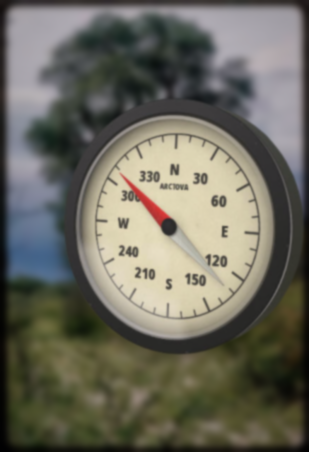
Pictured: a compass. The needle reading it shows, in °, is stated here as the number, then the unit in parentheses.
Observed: 310 (°)
